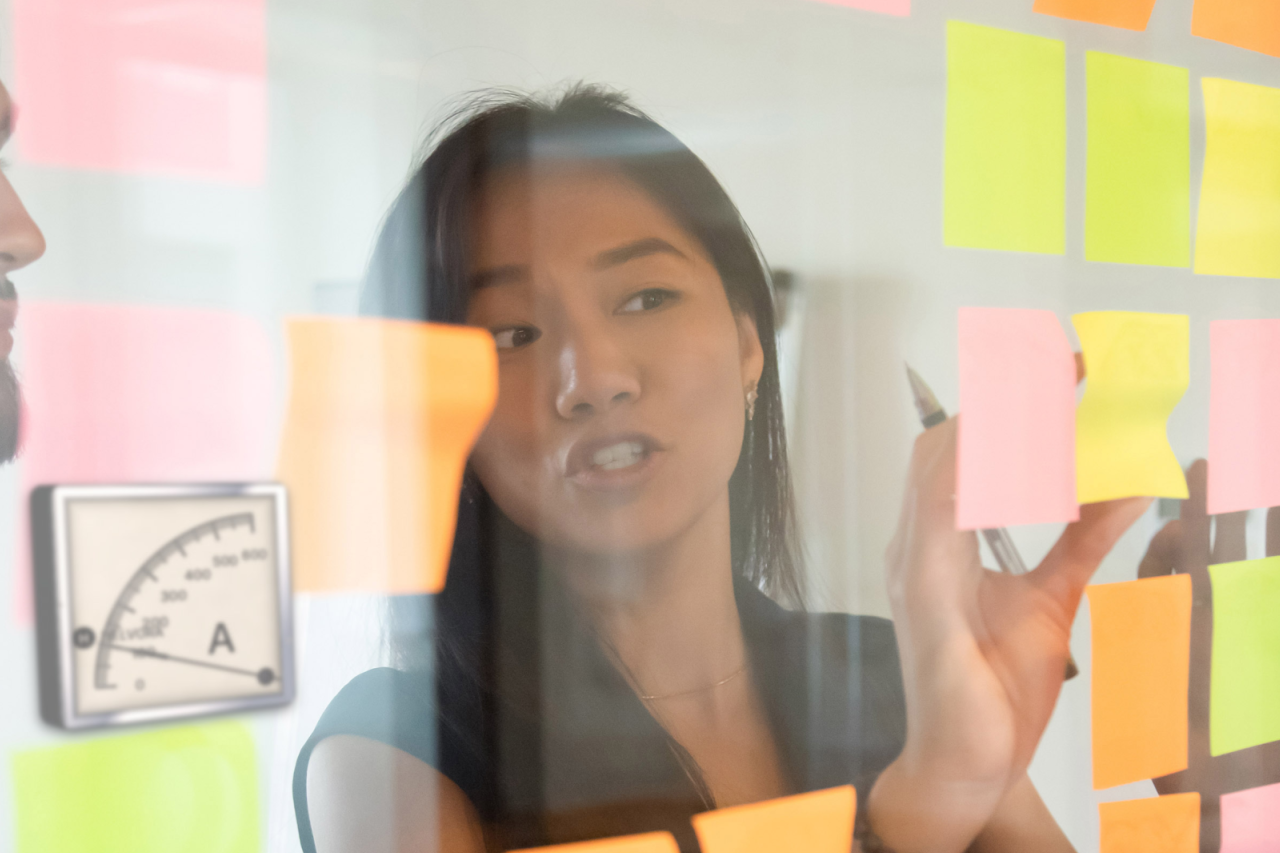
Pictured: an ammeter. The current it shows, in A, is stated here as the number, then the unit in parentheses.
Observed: 100 (A)
